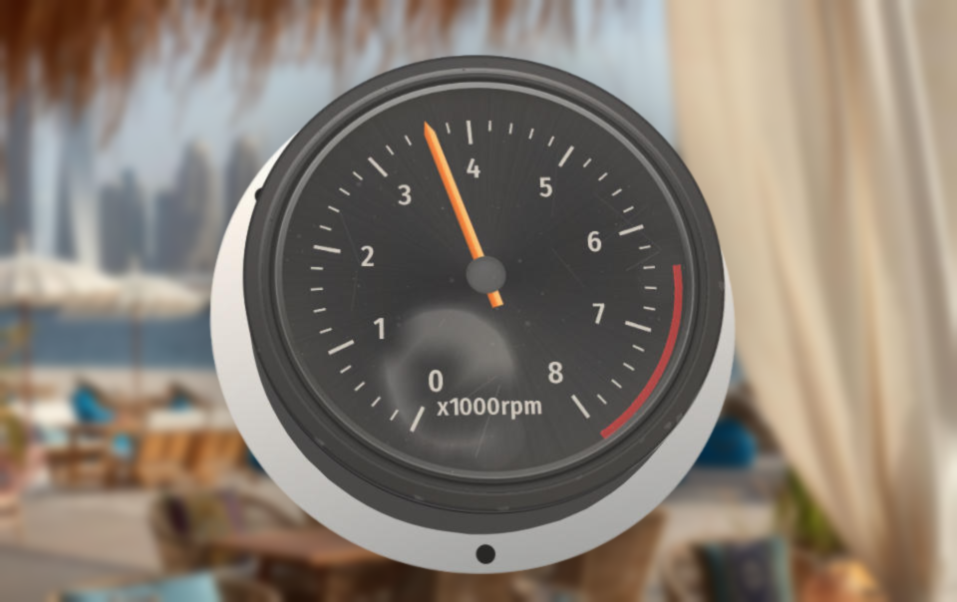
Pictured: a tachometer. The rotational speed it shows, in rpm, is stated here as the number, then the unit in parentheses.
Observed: 3600 (rpm)
